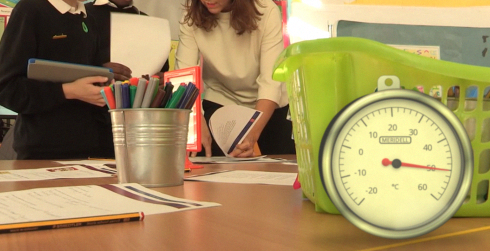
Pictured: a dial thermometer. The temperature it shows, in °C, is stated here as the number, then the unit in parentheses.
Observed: 50 (°C)
